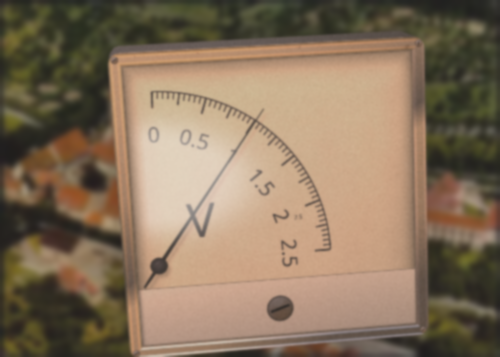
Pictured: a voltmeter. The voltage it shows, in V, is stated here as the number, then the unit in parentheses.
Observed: 1 (V)
